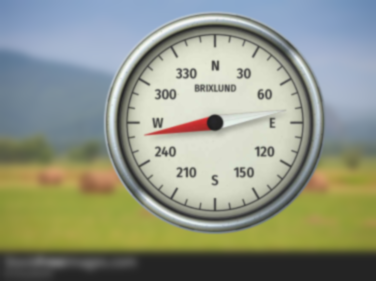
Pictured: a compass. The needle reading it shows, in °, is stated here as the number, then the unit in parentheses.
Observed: 260 (°)
